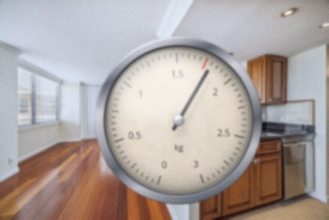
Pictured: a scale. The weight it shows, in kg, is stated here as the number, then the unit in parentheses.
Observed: 1.8 (kg)
